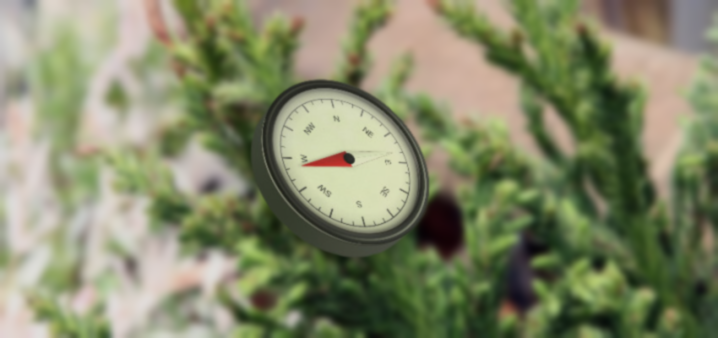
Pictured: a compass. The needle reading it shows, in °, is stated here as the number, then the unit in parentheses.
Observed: 260 (°)
